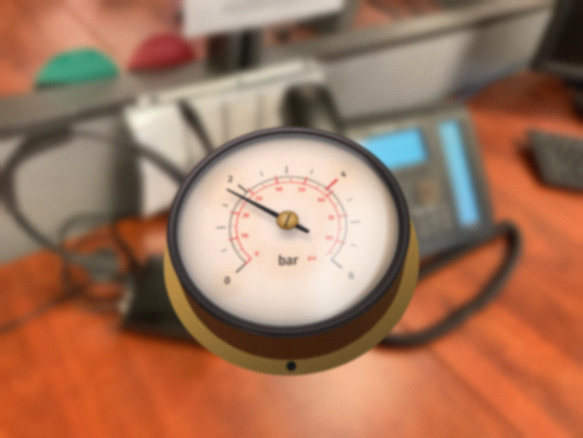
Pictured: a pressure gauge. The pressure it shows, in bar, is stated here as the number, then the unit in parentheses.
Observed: 1.75 (bar)
